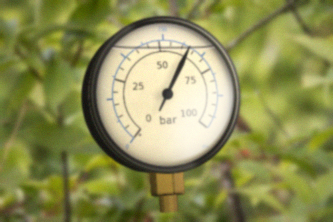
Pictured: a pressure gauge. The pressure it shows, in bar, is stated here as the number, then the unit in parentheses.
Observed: 62.5 (bar)
